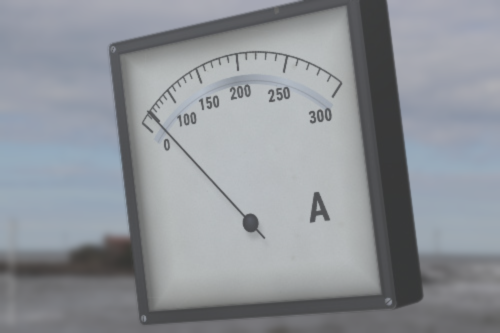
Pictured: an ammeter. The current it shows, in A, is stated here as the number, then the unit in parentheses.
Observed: 50 (A)
